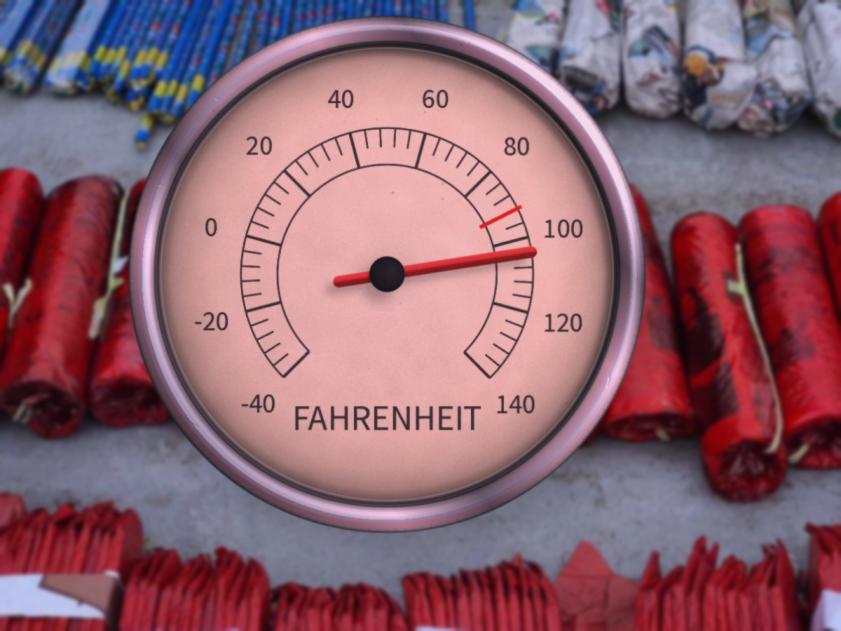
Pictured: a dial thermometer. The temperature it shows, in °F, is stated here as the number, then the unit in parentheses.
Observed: 104 (°F)
